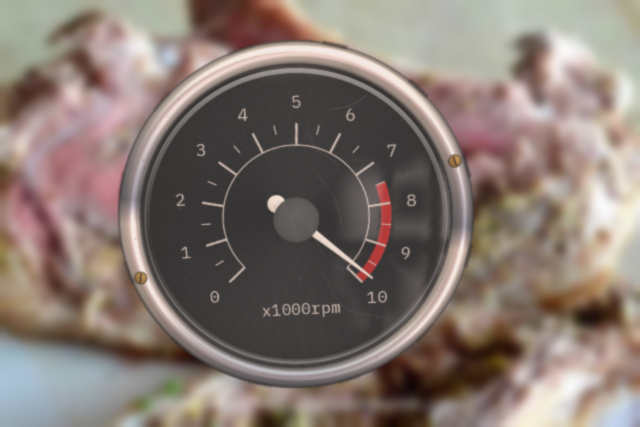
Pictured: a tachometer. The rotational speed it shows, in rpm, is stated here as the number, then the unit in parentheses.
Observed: 9750 (rpm)
